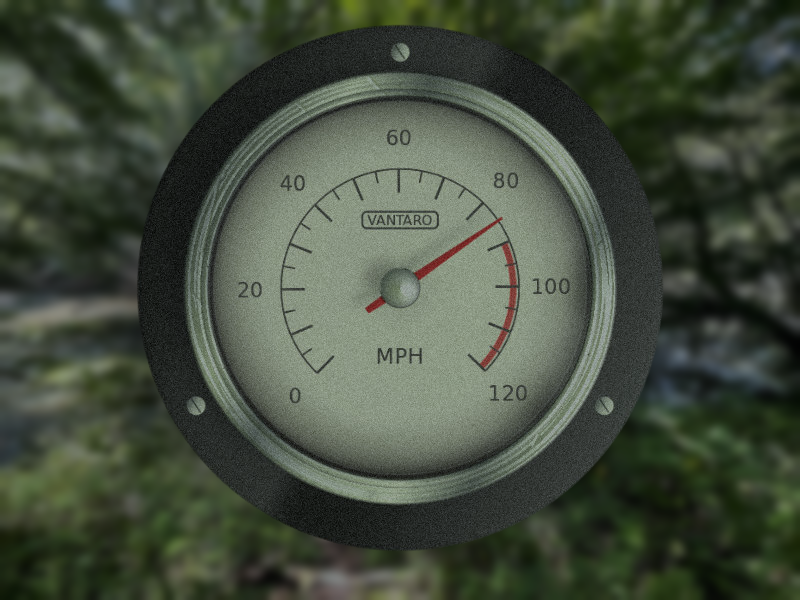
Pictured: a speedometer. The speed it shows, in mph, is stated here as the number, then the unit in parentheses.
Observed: 85 (mph)
